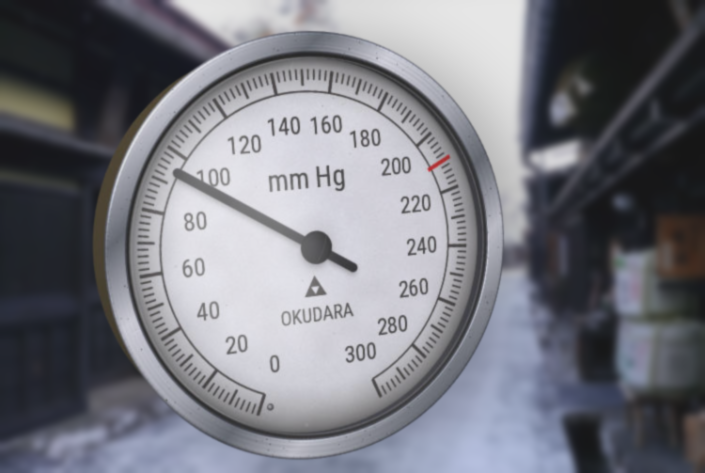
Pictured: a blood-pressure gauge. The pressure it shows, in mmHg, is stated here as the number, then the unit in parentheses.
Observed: 94 (mmHg)
